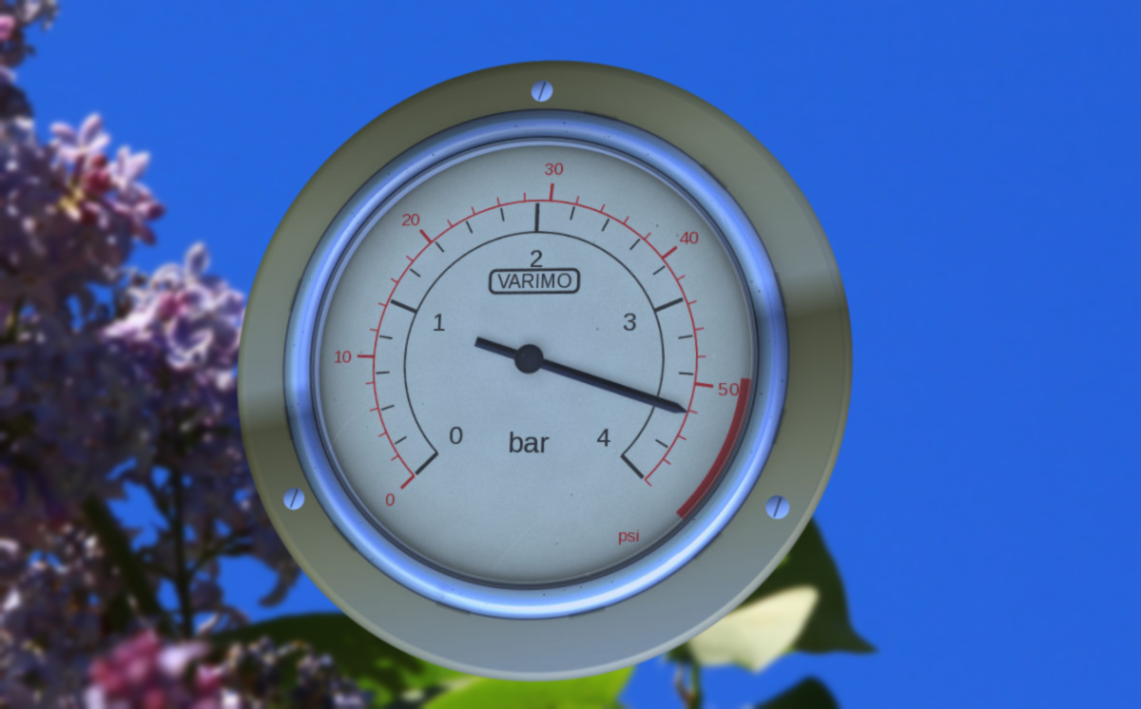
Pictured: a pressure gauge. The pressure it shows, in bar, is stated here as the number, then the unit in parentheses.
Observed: 3.6 (bar)
